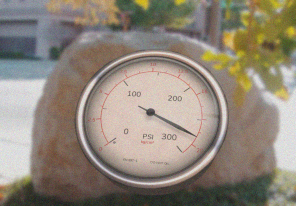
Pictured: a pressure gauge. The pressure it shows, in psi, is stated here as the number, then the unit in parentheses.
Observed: 275 (psi)
